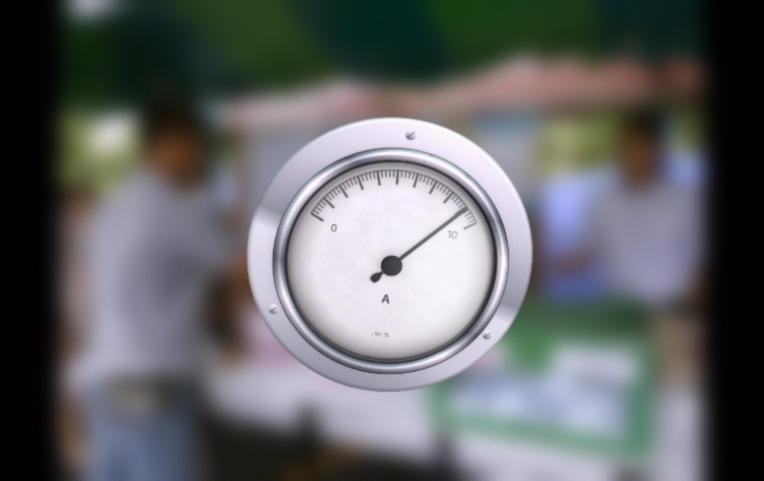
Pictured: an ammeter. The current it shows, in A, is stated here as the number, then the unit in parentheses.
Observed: 9 (A)
